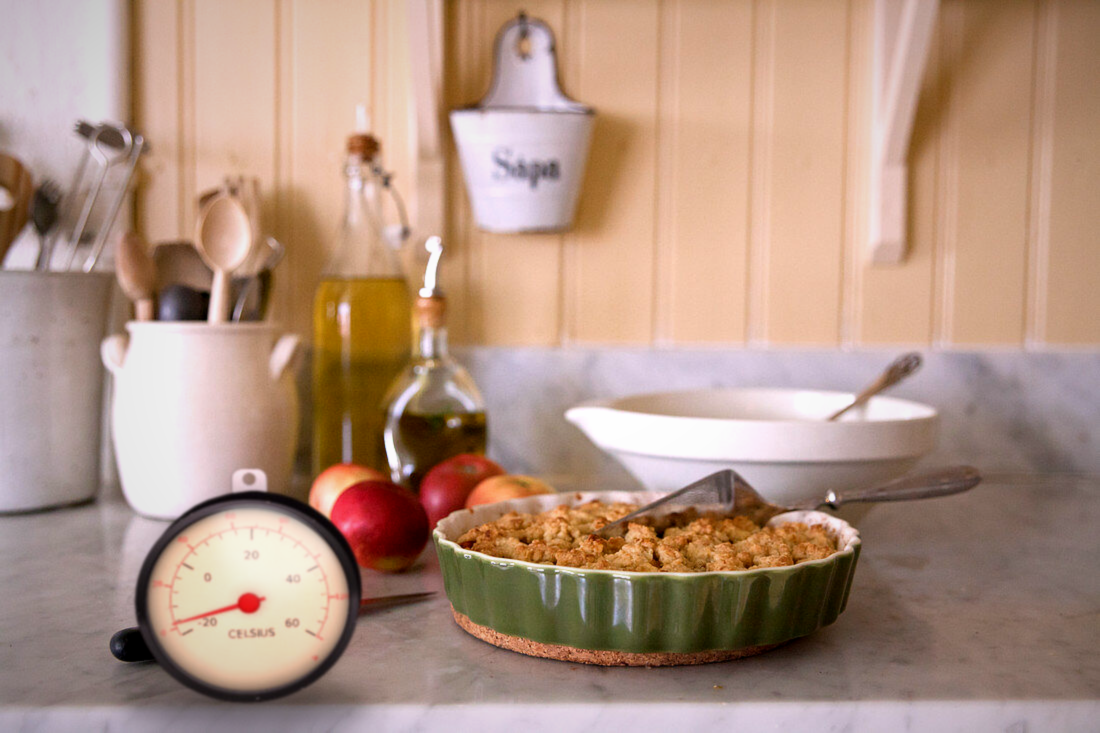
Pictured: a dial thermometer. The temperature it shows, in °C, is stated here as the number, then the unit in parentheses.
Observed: -16 (°C)
